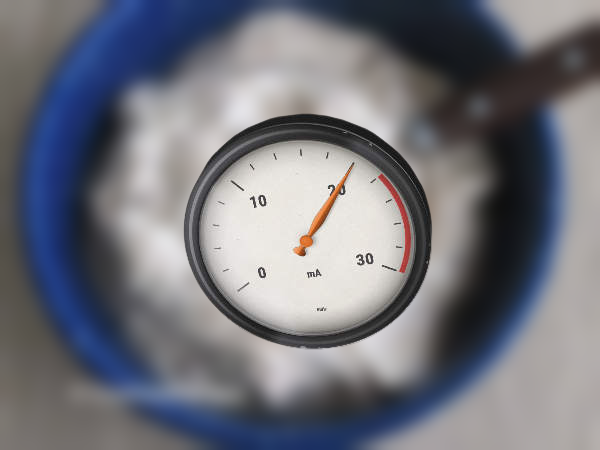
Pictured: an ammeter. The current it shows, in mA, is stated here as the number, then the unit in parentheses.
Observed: 20 (mA)
